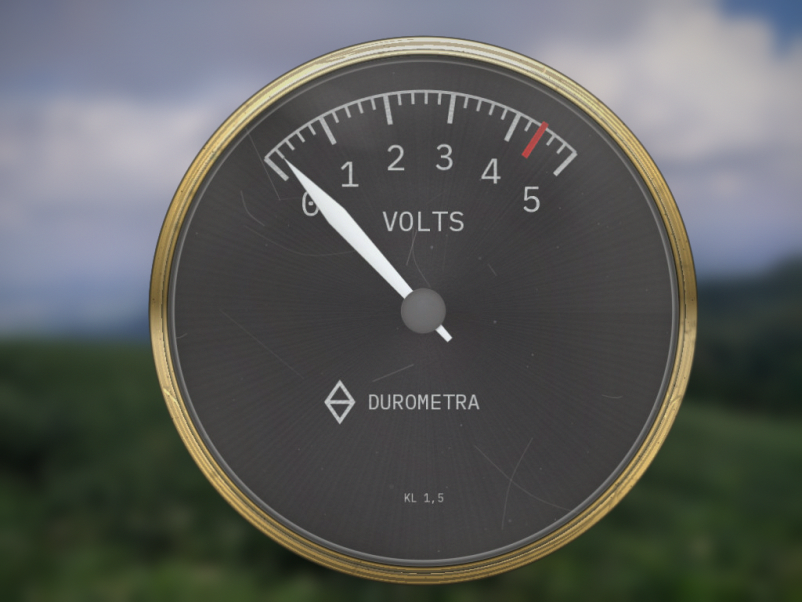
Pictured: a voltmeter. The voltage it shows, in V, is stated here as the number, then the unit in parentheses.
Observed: 0.2 (V)
